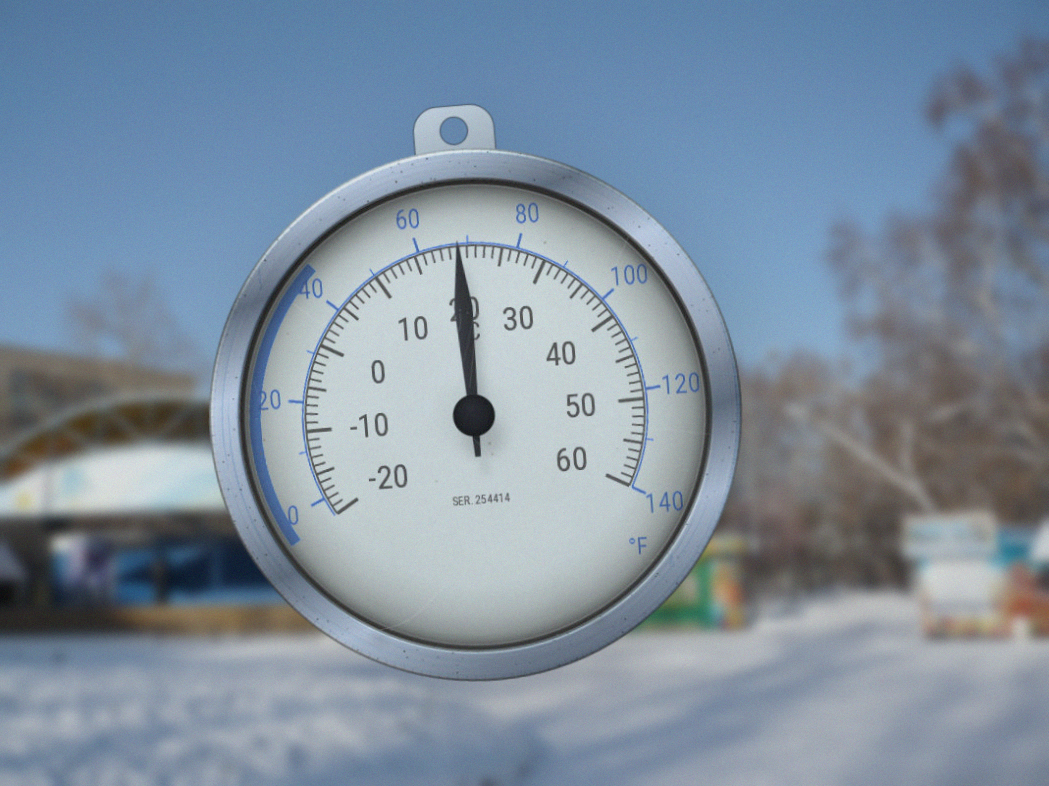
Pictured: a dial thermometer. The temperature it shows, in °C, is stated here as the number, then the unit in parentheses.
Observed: 20 (°C)
